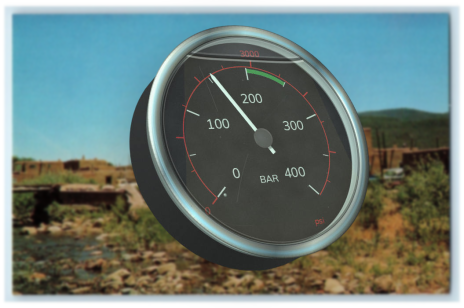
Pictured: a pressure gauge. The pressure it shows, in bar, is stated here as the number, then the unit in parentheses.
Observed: 150 (bar)
